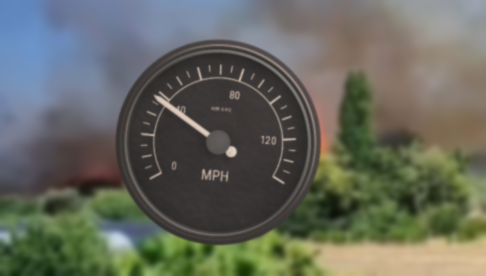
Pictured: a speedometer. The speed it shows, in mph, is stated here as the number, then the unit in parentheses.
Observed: 37.5 (mph)
